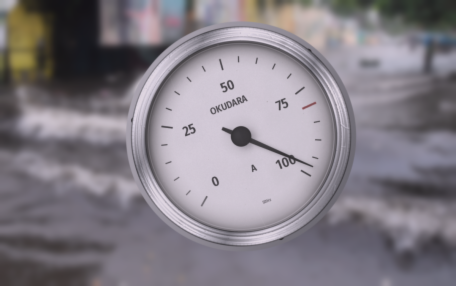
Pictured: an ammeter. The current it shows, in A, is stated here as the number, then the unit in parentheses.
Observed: 97.5 (A)
